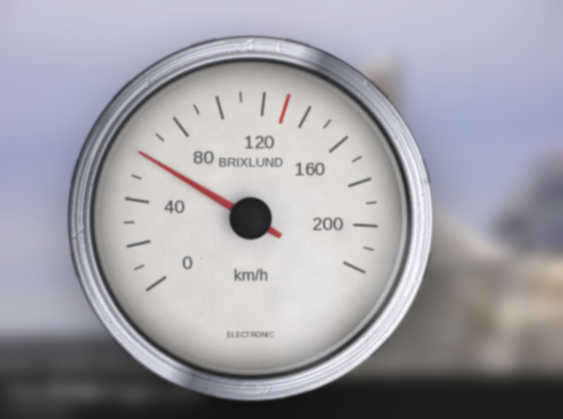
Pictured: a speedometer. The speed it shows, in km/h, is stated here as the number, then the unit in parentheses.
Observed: 60 (km/h)
